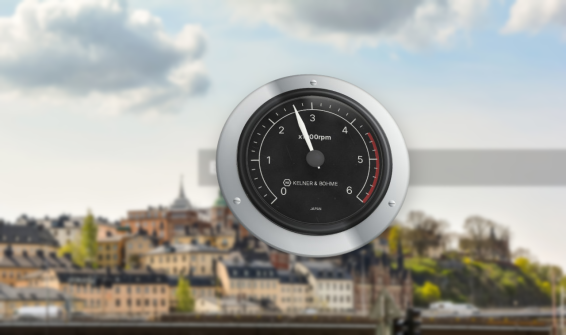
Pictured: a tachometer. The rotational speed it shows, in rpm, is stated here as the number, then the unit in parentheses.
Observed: 2600 (rpm)
